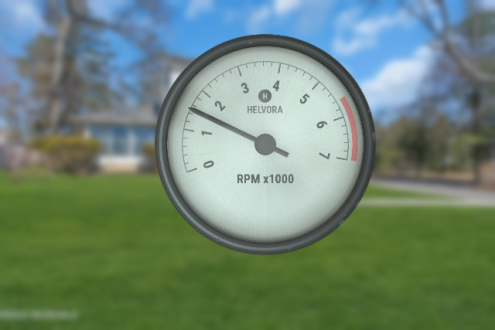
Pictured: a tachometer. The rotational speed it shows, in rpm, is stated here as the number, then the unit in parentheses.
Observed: 1500 (rpm)
